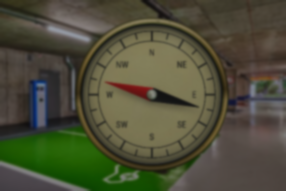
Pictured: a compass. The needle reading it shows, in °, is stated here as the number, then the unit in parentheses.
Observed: 285 (°)
